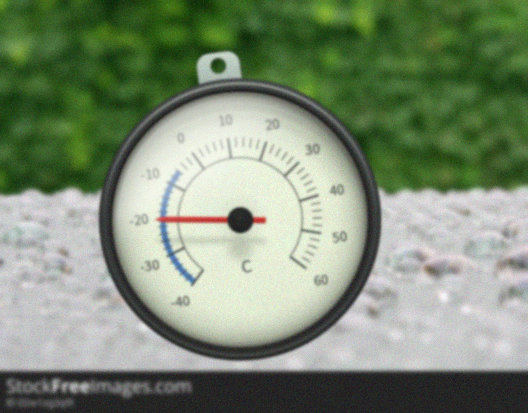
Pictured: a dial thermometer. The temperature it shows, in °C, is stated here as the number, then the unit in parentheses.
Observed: -20 (°C)
